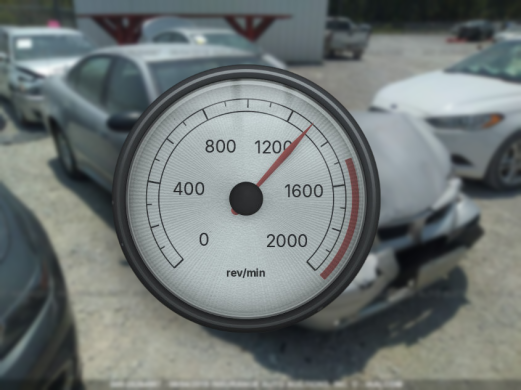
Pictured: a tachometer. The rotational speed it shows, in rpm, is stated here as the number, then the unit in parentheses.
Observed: 1300 (rpm)
